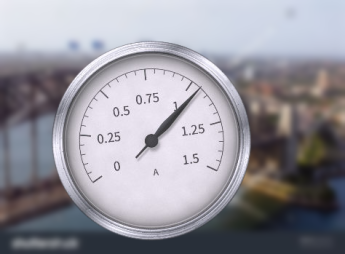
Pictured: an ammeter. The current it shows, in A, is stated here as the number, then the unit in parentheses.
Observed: 1.05 (A)
